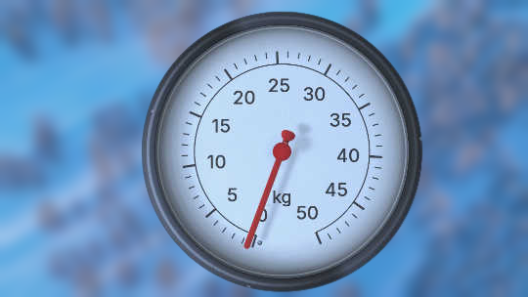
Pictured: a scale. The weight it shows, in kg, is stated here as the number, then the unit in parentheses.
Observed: 0.5 (kg)
